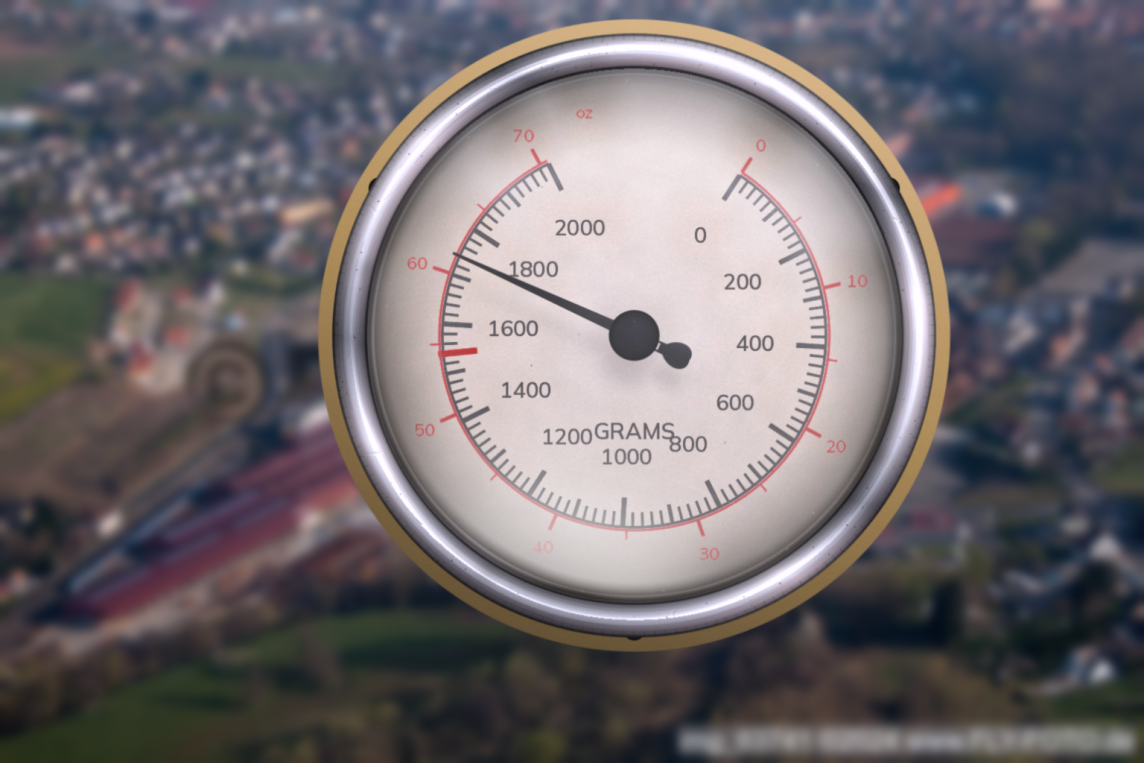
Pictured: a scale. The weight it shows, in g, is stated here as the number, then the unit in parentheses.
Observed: 1740 (g)
